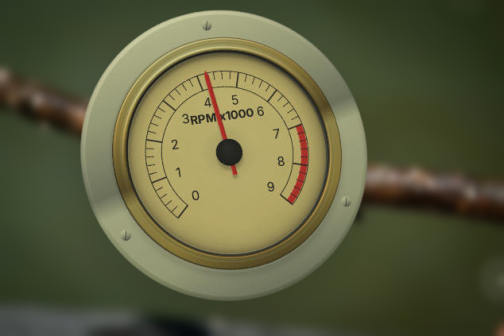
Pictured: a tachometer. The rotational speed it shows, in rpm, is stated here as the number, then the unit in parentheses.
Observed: 4200 (rpm)
